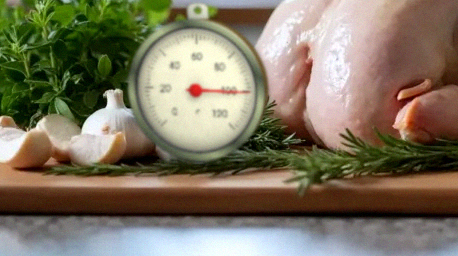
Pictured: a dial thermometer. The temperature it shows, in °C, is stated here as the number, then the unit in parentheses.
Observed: 100 (°C)
